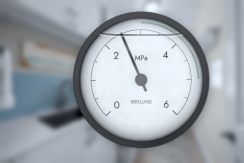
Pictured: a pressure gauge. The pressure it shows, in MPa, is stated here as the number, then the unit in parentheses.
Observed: 2.5 (MPa)
